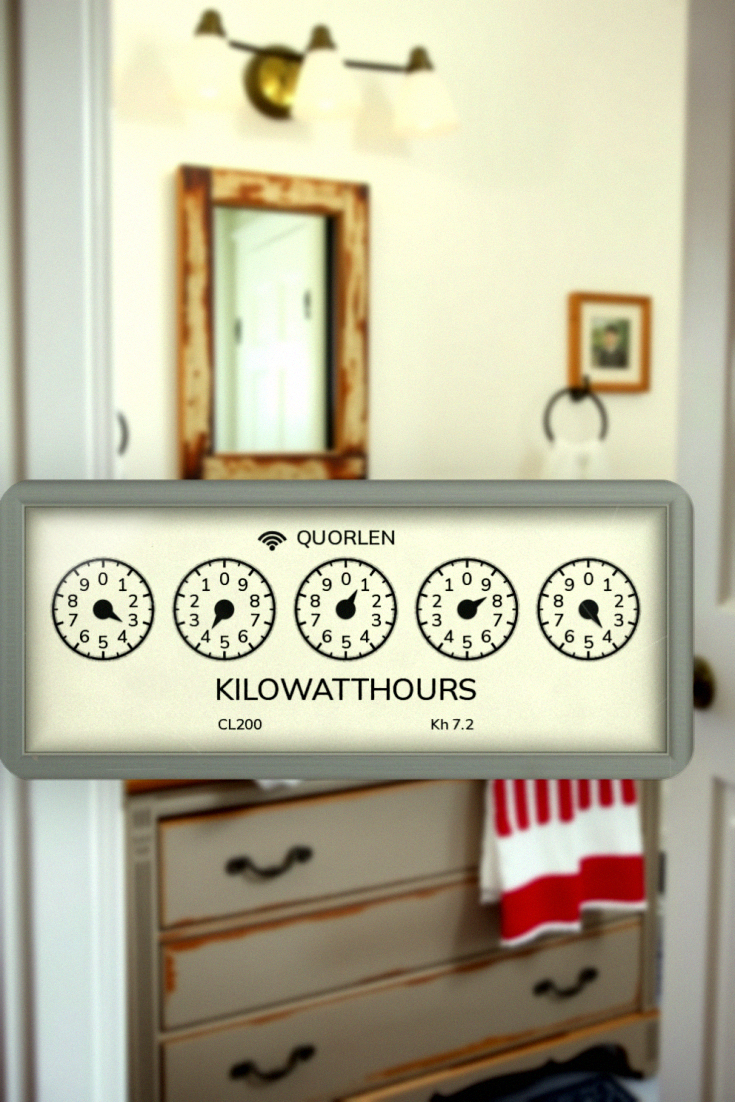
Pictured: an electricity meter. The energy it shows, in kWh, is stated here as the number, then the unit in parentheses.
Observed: 34084 (kWh)
